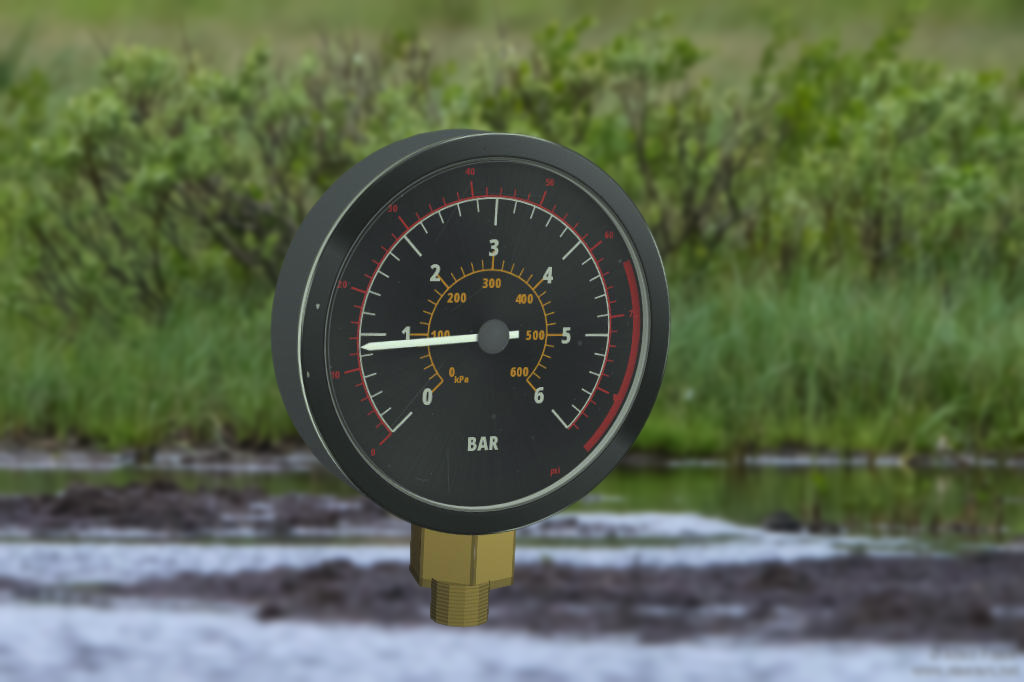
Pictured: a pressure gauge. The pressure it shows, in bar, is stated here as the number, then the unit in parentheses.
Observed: 0.9 (bar)
